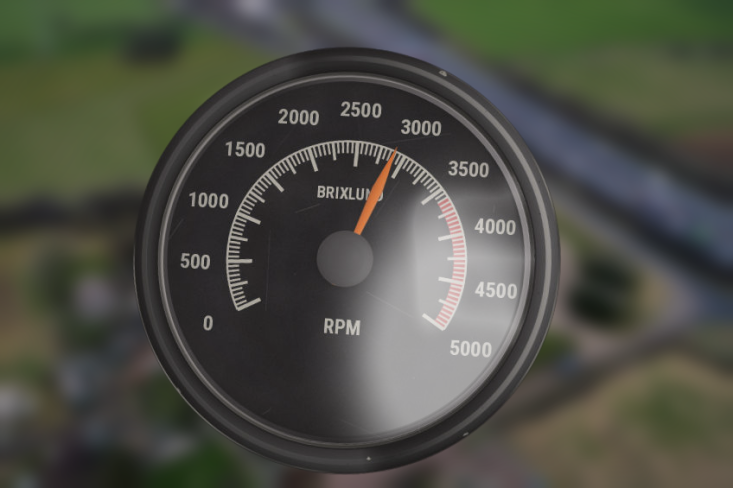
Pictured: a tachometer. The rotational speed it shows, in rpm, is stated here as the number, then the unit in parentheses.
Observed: 2900 (rpm)
